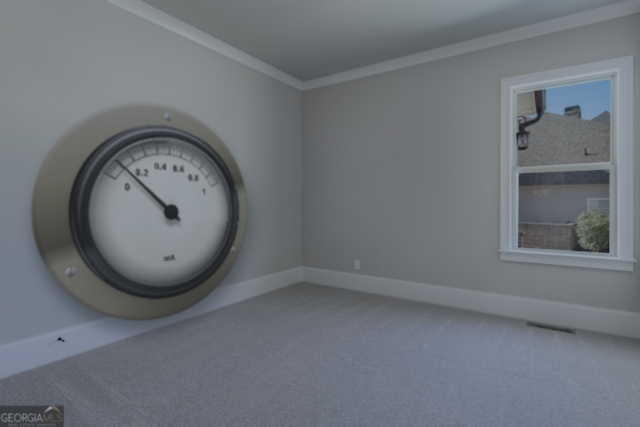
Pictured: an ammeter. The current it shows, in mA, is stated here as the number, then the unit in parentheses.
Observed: 0.1 (mA)
